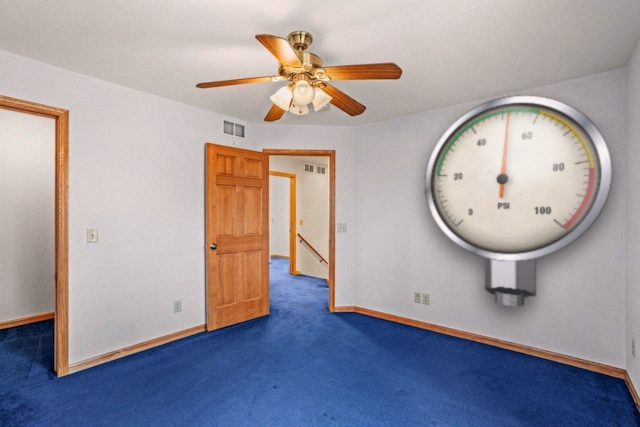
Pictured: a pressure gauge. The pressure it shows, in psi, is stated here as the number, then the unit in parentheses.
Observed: 52 (psi)
